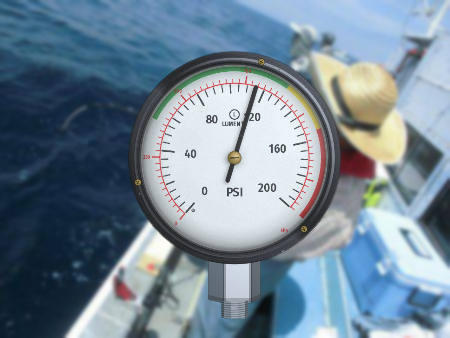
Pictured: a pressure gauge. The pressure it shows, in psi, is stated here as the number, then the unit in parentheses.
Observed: 115 (psi)
